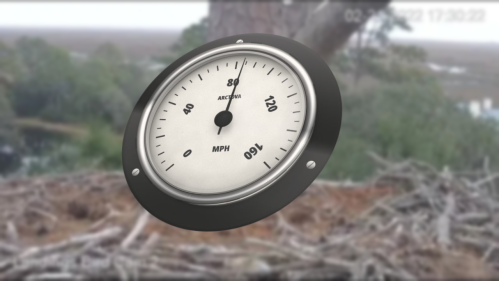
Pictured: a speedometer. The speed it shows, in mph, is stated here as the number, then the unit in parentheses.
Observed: 85 (mph)
